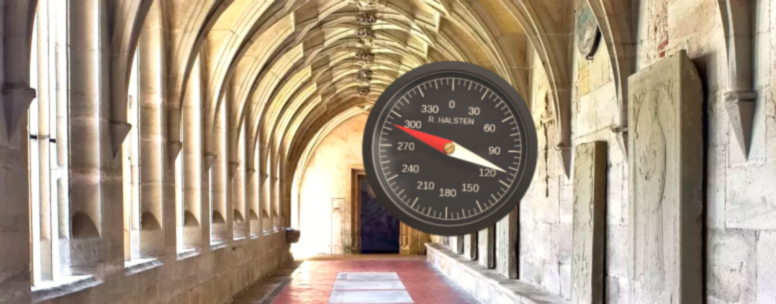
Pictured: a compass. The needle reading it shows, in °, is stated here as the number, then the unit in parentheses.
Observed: 290 (°)
